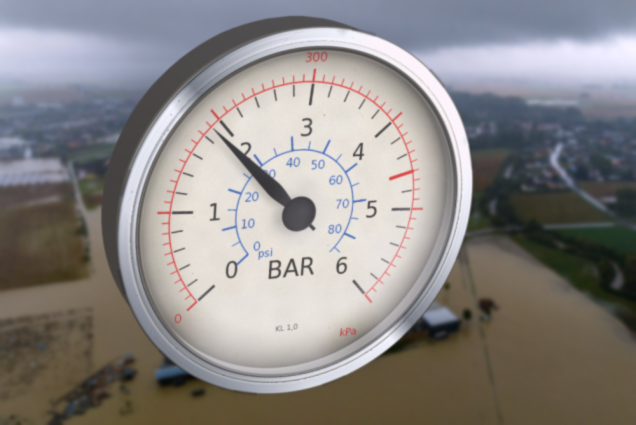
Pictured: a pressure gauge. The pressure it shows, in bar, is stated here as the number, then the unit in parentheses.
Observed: 1.9 (bar)
